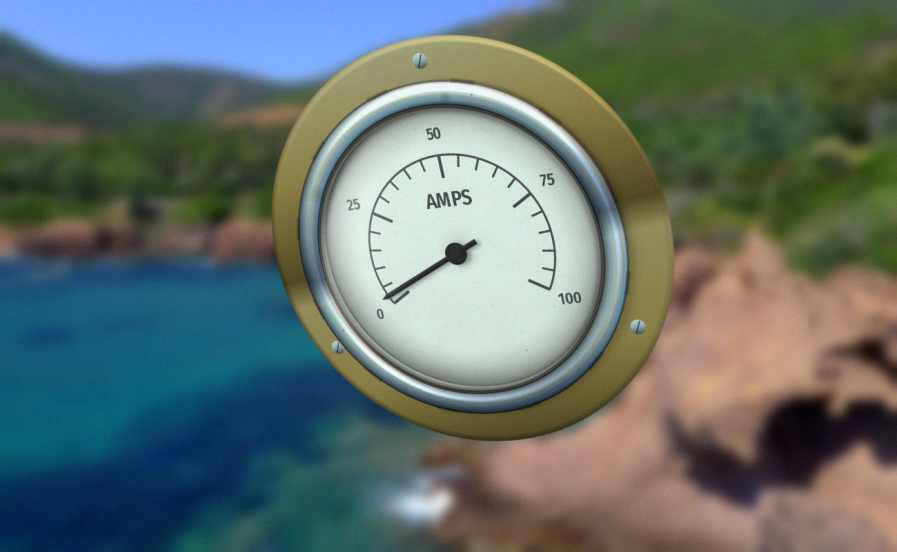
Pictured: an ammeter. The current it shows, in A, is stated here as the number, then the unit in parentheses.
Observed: 2.5 (A)
